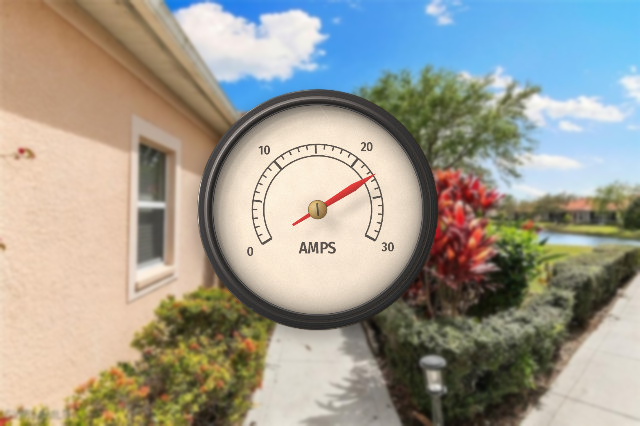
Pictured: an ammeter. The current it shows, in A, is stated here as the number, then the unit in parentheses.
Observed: 22.5 (A)
